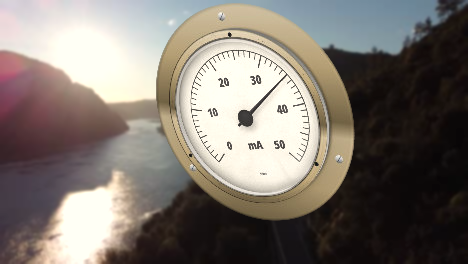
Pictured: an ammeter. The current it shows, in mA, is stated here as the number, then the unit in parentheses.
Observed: 35 (mA)
